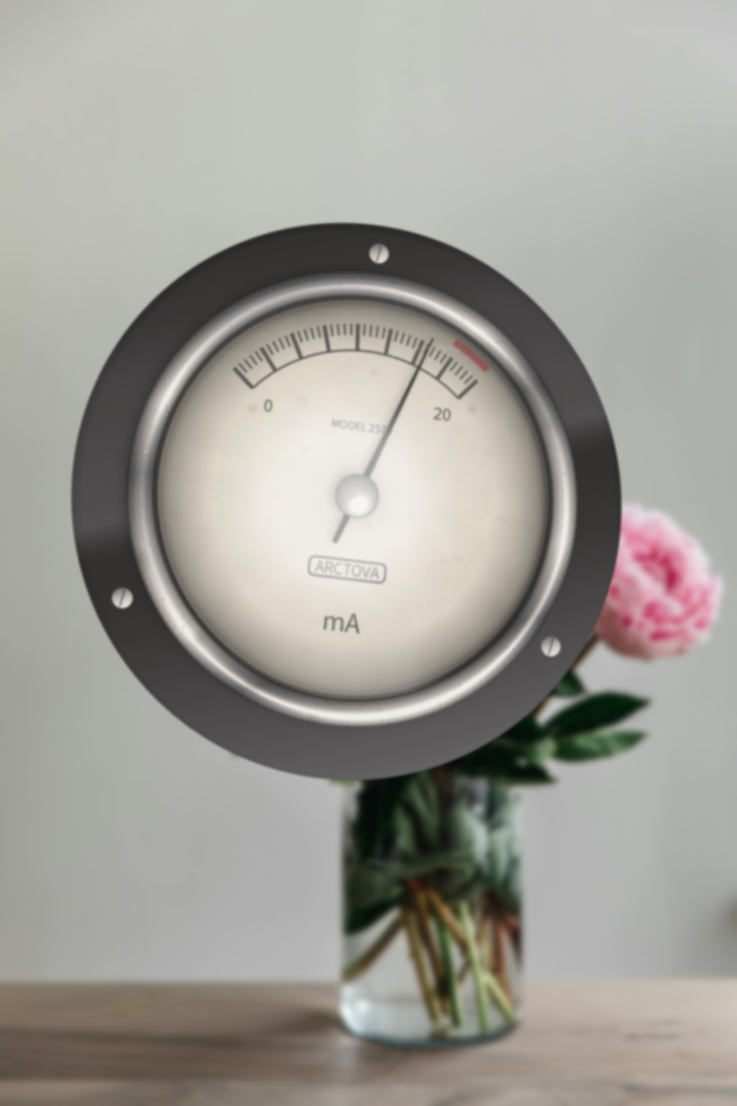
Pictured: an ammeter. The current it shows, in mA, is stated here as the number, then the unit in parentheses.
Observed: 15.5 (mA)
